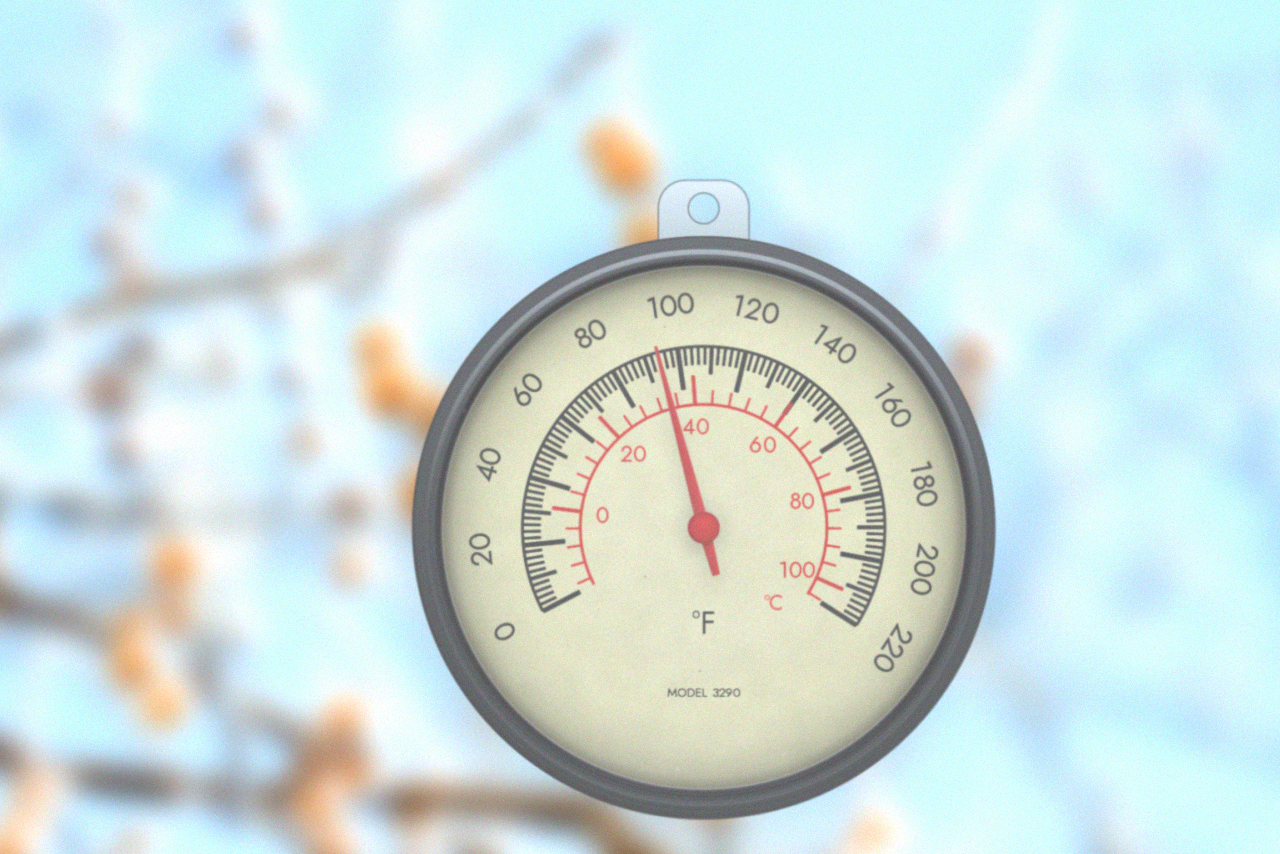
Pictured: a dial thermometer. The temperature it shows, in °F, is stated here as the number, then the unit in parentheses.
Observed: 94 (°F)
